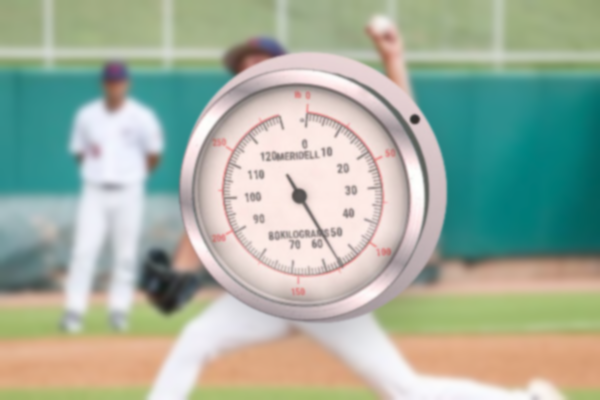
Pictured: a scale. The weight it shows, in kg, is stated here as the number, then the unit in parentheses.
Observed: 55 (kg)
